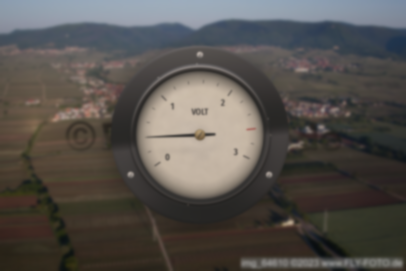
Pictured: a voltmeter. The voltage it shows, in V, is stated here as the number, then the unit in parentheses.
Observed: 0.4 (V)
